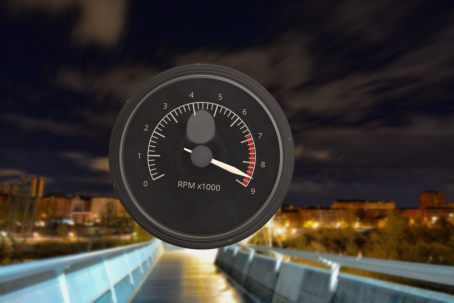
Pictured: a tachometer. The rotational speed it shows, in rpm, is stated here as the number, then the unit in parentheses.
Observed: 8600 (rpm)
